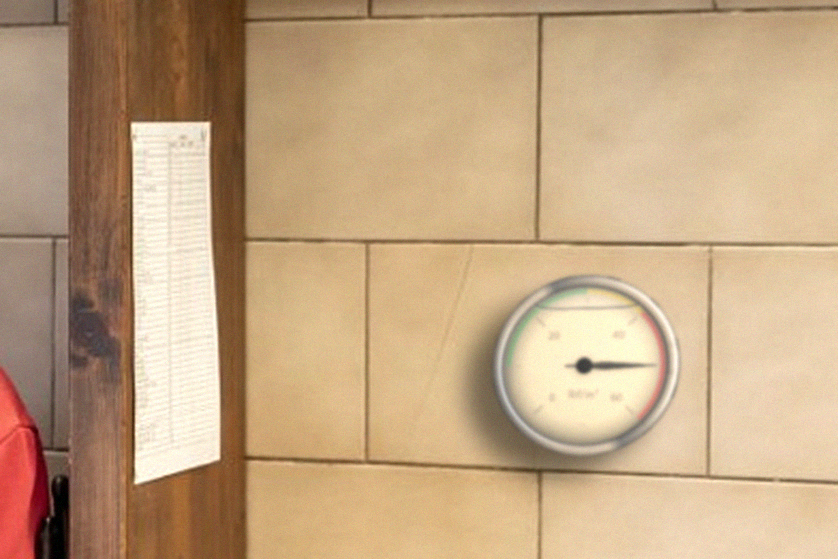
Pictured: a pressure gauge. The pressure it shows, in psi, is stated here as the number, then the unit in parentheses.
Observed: 50 (psi)
